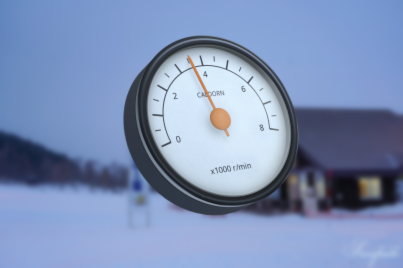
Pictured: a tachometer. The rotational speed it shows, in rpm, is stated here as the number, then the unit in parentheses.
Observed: 3500 (rpm)
